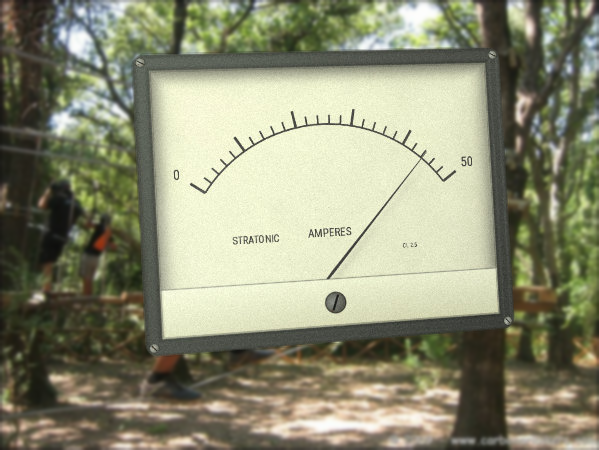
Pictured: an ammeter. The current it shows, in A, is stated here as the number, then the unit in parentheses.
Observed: 44 (A)
